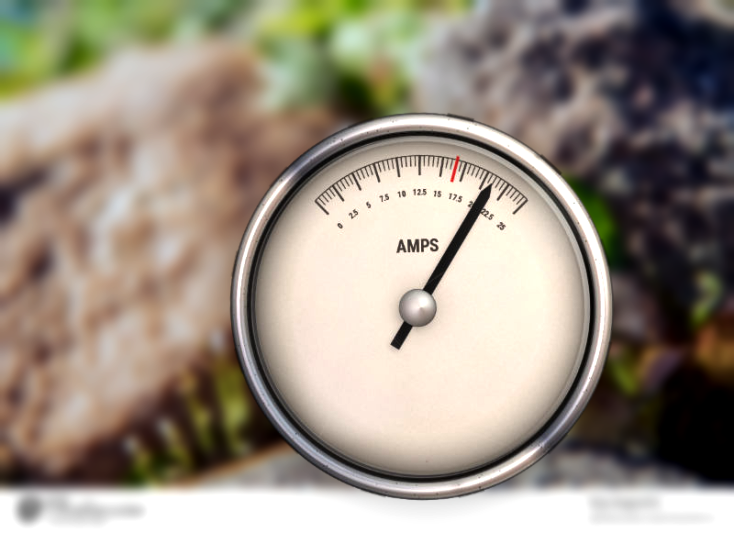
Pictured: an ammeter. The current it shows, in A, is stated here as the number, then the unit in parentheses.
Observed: 21 (A)
